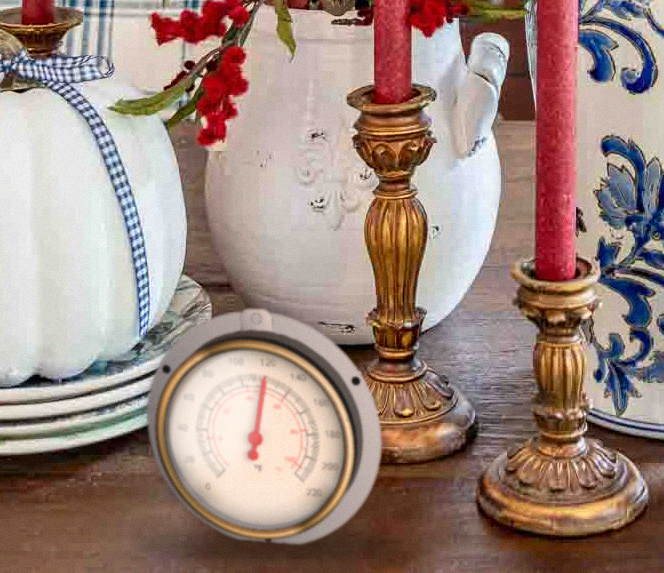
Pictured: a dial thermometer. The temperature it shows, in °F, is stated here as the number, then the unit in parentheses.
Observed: 120 (°F)
